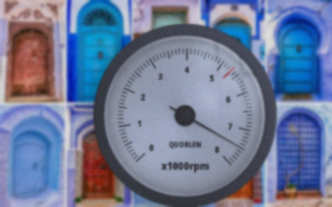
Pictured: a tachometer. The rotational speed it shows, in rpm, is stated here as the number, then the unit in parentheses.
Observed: 7500 (rpm)
